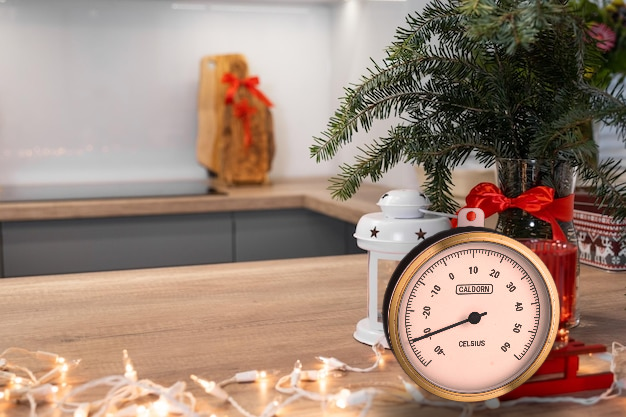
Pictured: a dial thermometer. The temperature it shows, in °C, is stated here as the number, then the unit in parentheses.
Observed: -30 (°C)
